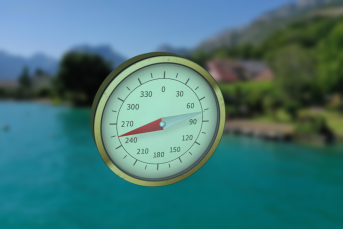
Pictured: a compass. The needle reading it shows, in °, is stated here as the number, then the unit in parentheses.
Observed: 255 (°)
